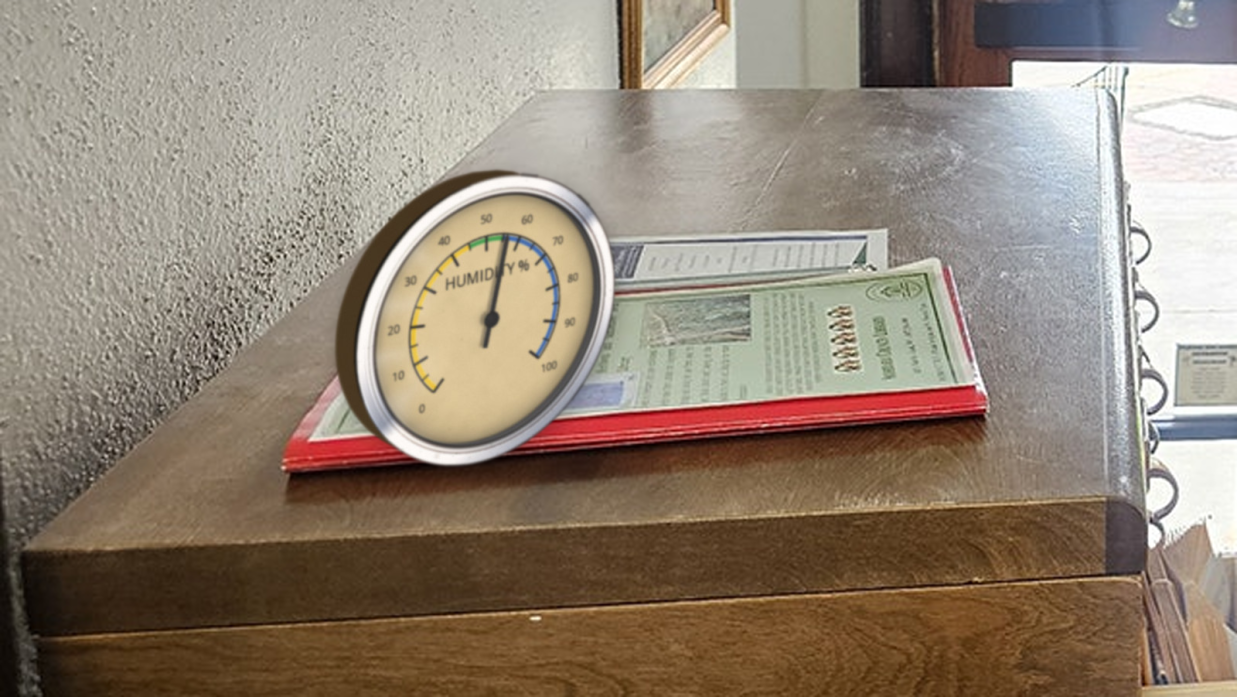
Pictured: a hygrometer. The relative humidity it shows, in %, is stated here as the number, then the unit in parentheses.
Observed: 55 (%)
